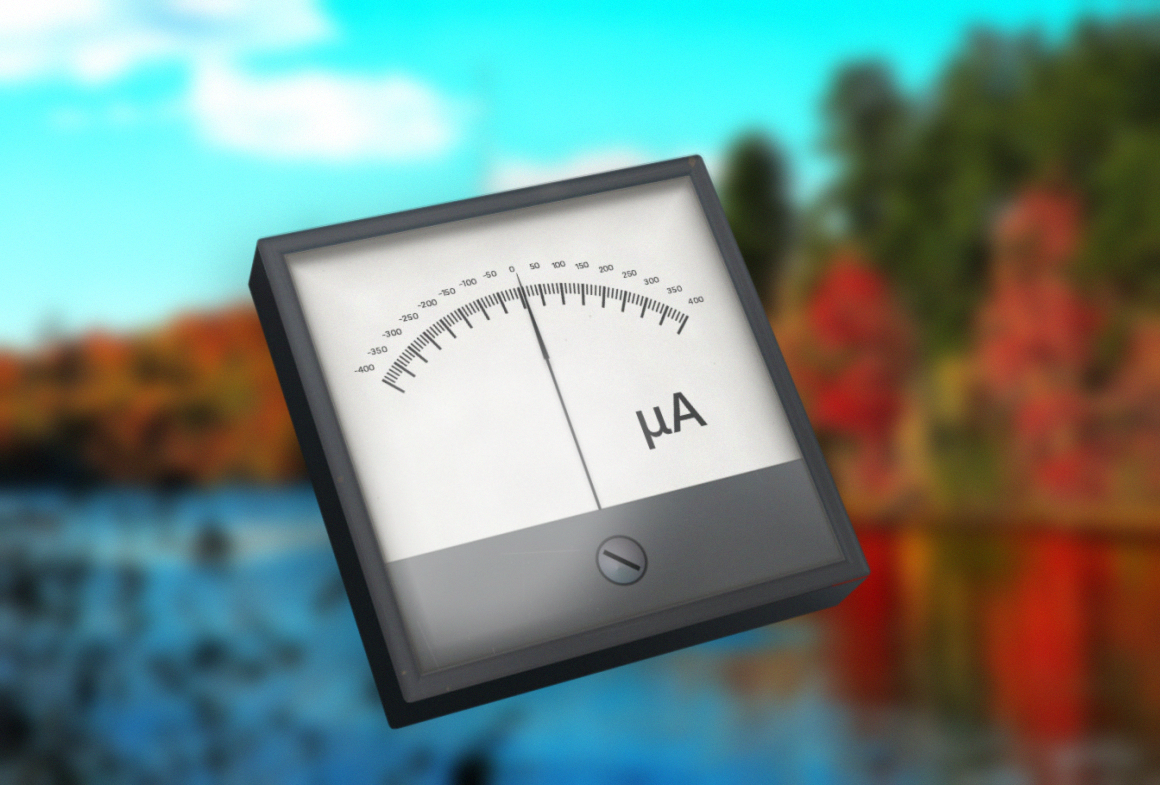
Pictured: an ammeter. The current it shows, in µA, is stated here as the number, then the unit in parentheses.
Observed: 0 (µA)
